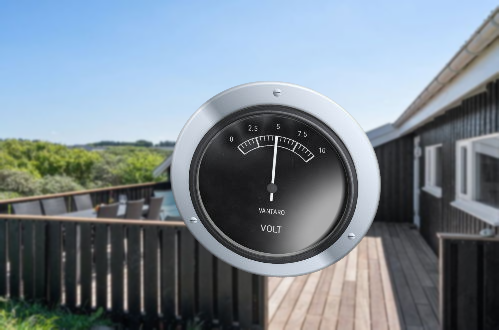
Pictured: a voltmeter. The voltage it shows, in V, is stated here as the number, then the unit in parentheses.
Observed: 5 (V)
